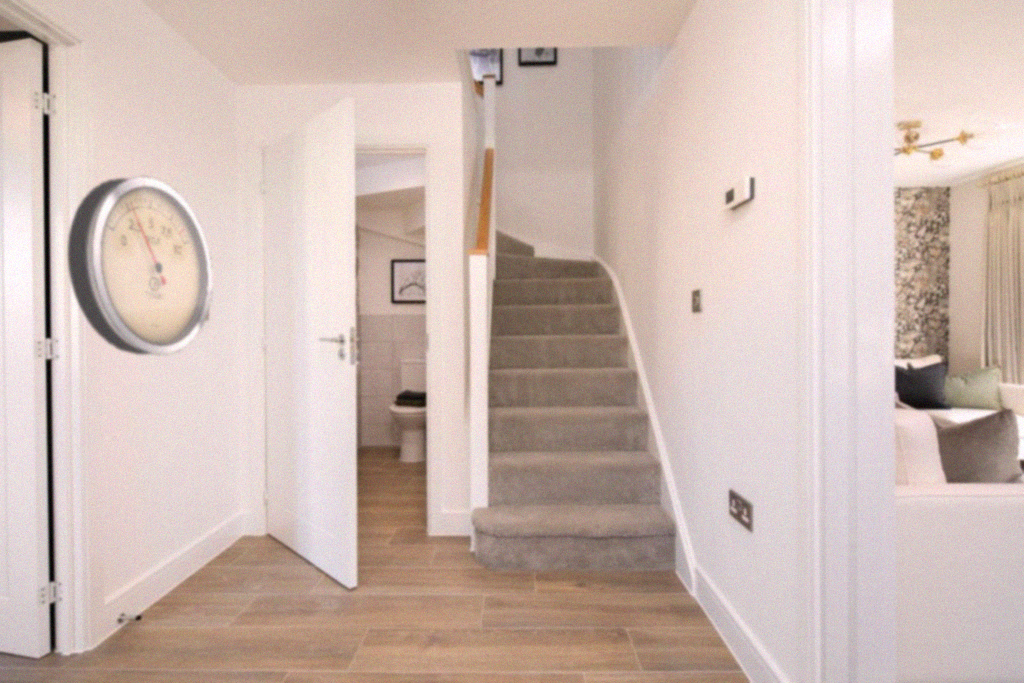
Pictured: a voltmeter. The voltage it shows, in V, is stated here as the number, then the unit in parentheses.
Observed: 2.5 (V)
